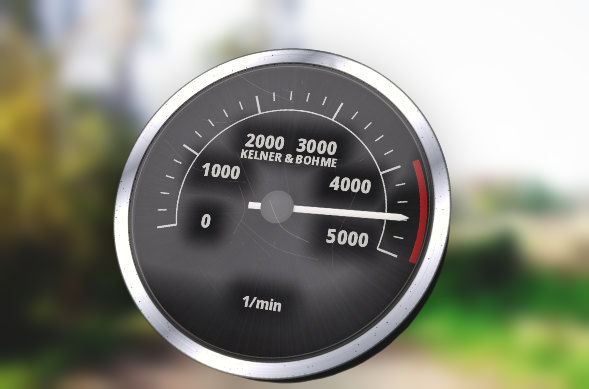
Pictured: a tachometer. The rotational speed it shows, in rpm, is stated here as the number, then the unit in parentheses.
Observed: 4600 (rpm)
